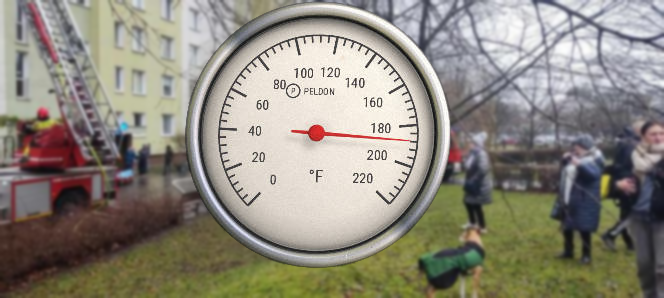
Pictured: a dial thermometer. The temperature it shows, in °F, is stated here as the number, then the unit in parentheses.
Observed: 188 (°F)
